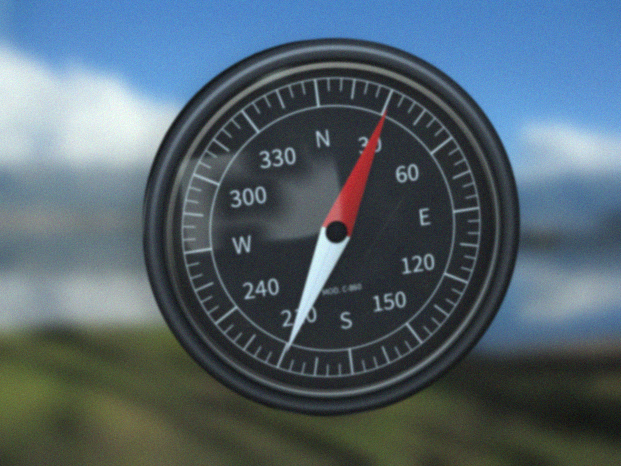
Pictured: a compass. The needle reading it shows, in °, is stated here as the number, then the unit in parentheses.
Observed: 30 (°)
